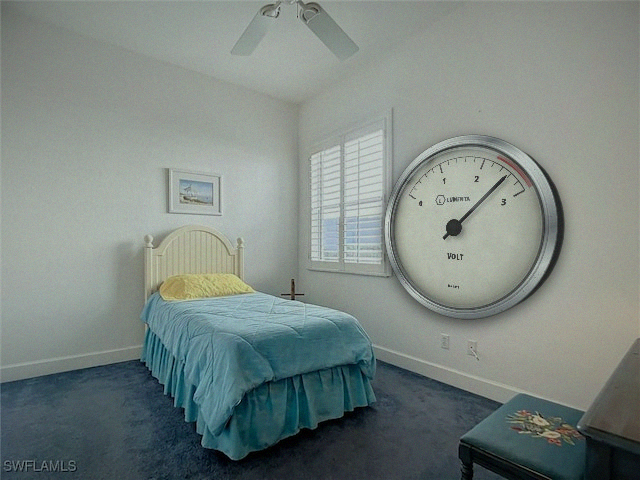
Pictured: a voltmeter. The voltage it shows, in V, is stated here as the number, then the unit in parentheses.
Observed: 2.6 (V)
